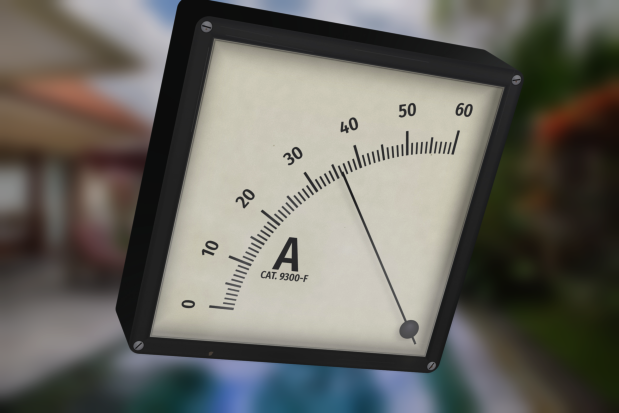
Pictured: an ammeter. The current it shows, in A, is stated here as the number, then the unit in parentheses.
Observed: 36 (A)
